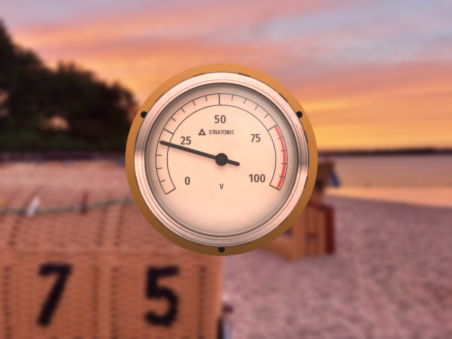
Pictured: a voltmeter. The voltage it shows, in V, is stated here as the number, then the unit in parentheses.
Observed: 20 (V)
